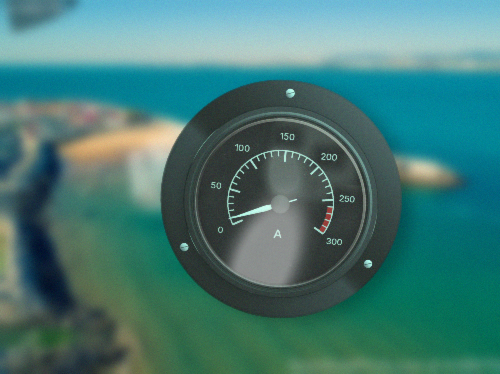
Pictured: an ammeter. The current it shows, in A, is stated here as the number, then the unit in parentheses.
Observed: 10 (A)
